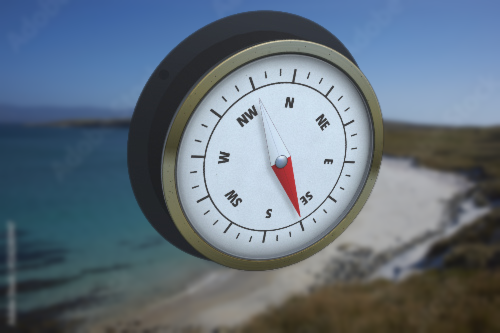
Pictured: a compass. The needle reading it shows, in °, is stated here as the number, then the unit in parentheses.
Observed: 150 (°)
